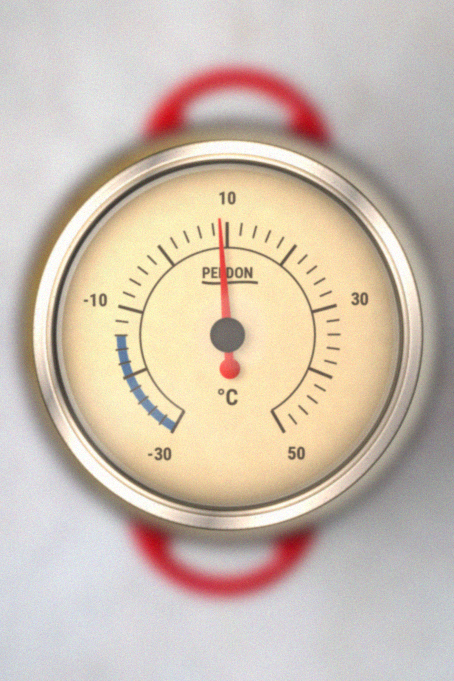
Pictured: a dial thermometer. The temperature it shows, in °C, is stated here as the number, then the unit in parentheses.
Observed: 9 (°C)
